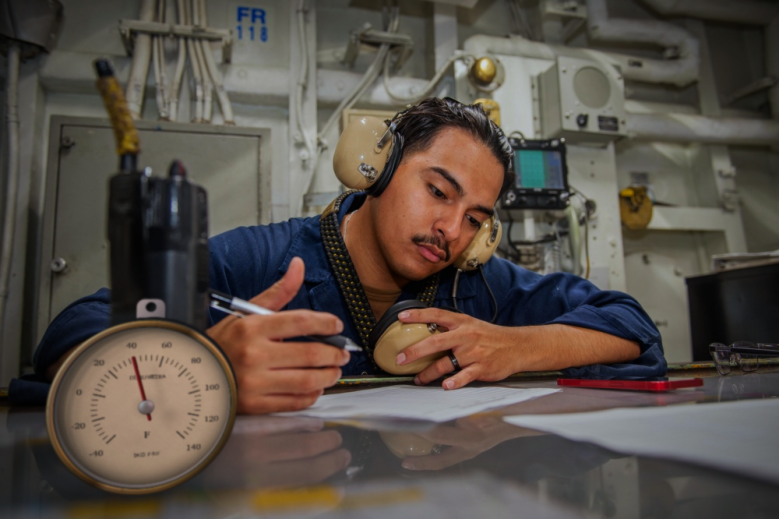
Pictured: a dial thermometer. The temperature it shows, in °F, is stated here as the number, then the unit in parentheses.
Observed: 40 (°F)
